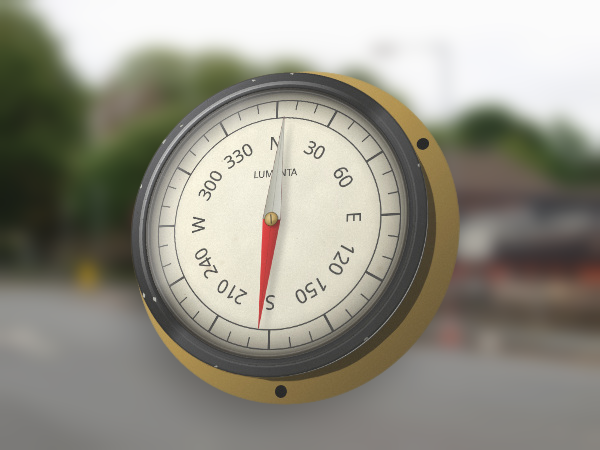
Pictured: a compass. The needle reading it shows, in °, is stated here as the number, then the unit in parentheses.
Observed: 185 (°)
